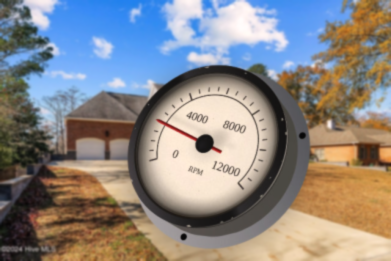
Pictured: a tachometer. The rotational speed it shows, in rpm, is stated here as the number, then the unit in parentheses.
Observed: 2000 (rpm)
